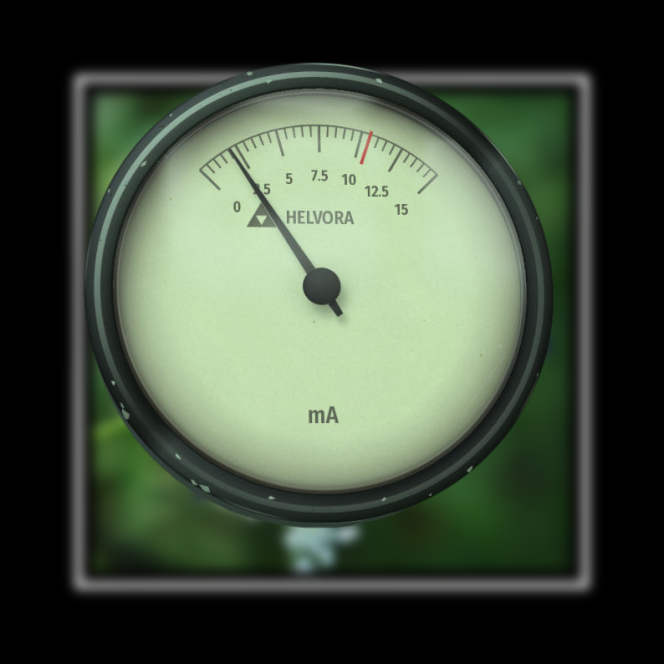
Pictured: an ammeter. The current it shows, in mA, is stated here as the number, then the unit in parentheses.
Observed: 2 (mA)
